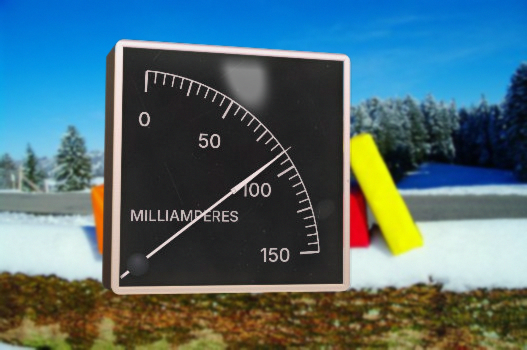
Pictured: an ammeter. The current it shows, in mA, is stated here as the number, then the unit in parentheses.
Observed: 90 (mA)
